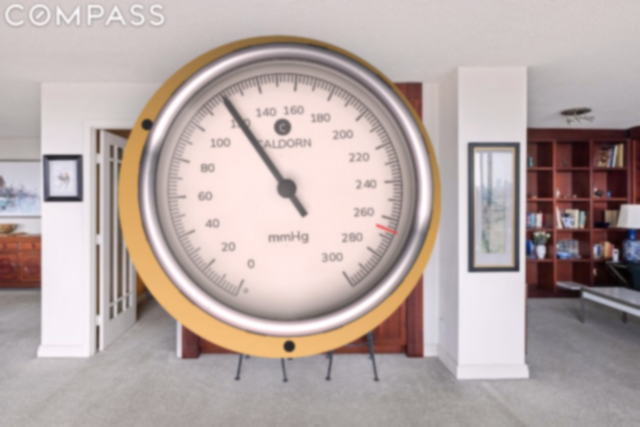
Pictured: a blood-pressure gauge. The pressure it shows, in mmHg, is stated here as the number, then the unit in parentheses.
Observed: 120 (mmHg)
